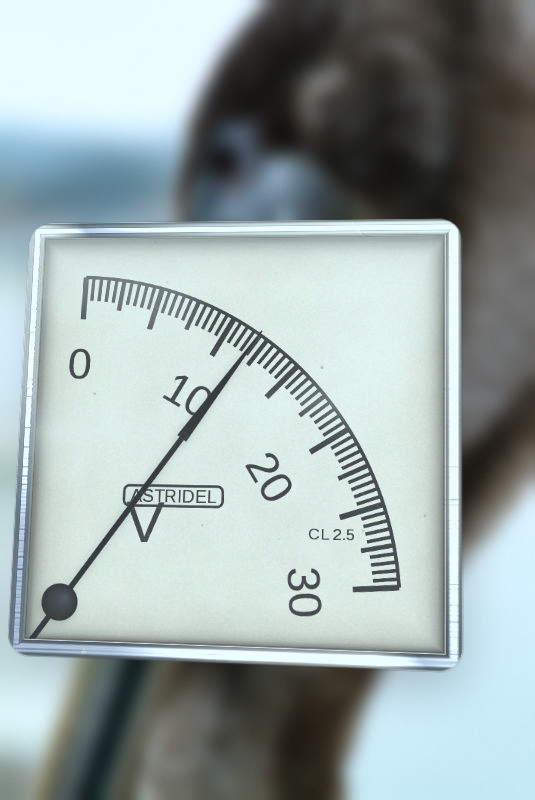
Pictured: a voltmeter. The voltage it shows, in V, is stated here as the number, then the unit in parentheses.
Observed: 12 (V)
